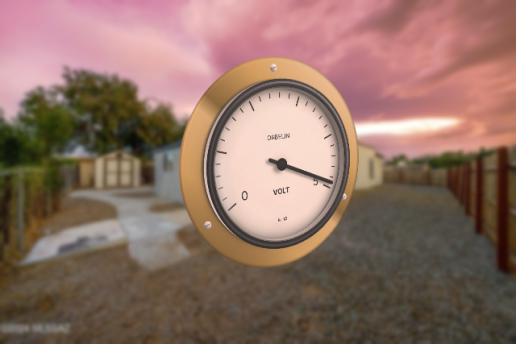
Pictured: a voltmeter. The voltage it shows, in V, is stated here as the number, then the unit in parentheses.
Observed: 4.9 (V)
